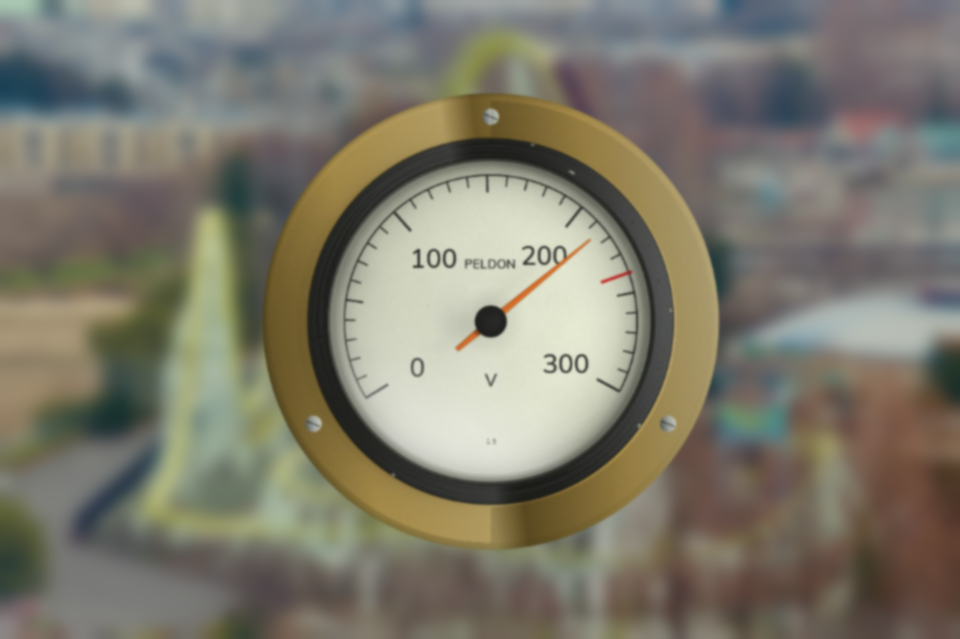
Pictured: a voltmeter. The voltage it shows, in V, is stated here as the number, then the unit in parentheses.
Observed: 215 (V)
